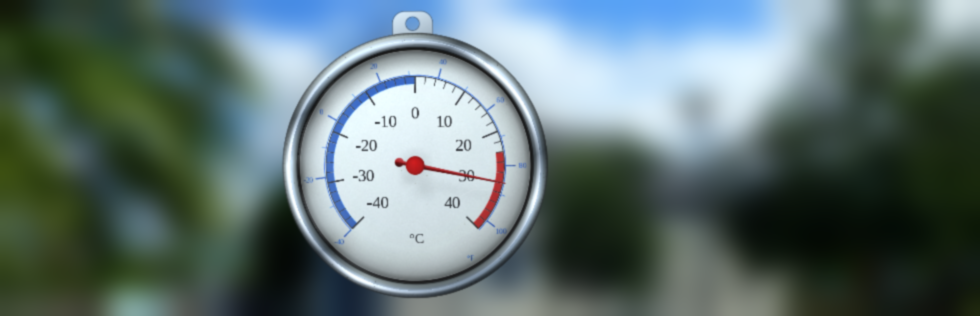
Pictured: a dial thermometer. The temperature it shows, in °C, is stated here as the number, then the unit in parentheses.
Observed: 30 (°C)
